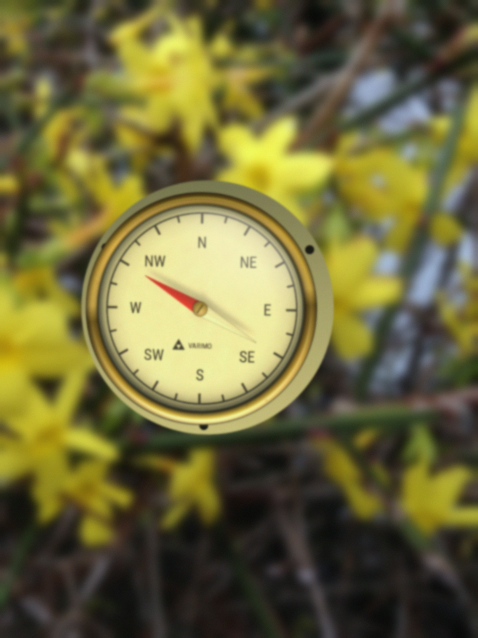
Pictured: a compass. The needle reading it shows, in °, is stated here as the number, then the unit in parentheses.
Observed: 300 (°)
